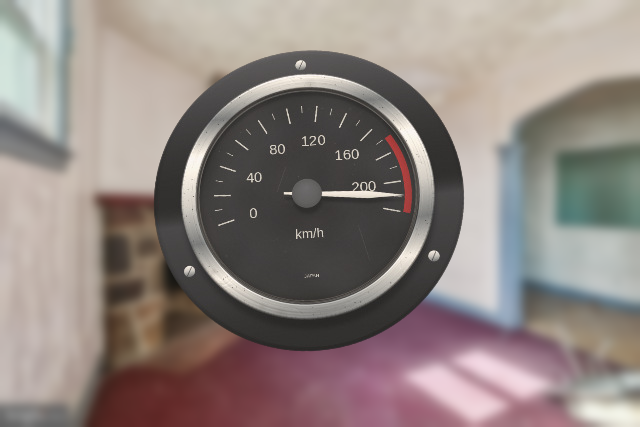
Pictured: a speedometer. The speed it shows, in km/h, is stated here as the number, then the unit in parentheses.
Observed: 210 (km/h)
